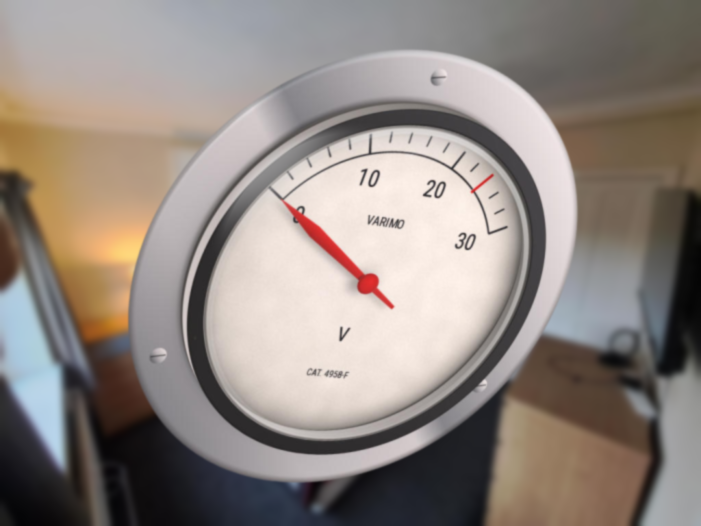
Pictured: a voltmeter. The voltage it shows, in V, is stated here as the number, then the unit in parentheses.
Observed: 0 (V)
